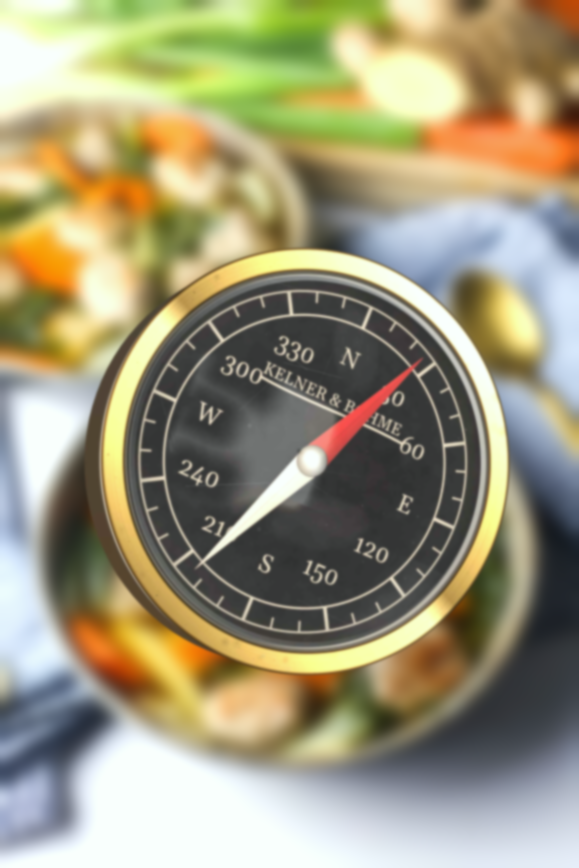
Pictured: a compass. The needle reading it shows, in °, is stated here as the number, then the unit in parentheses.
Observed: 25 (°)
